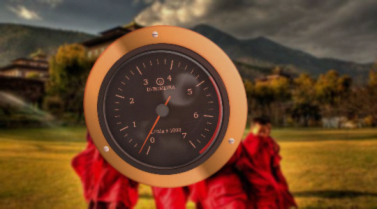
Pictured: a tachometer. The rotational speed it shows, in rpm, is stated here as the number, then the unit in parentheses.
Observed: 200 (rpm)
